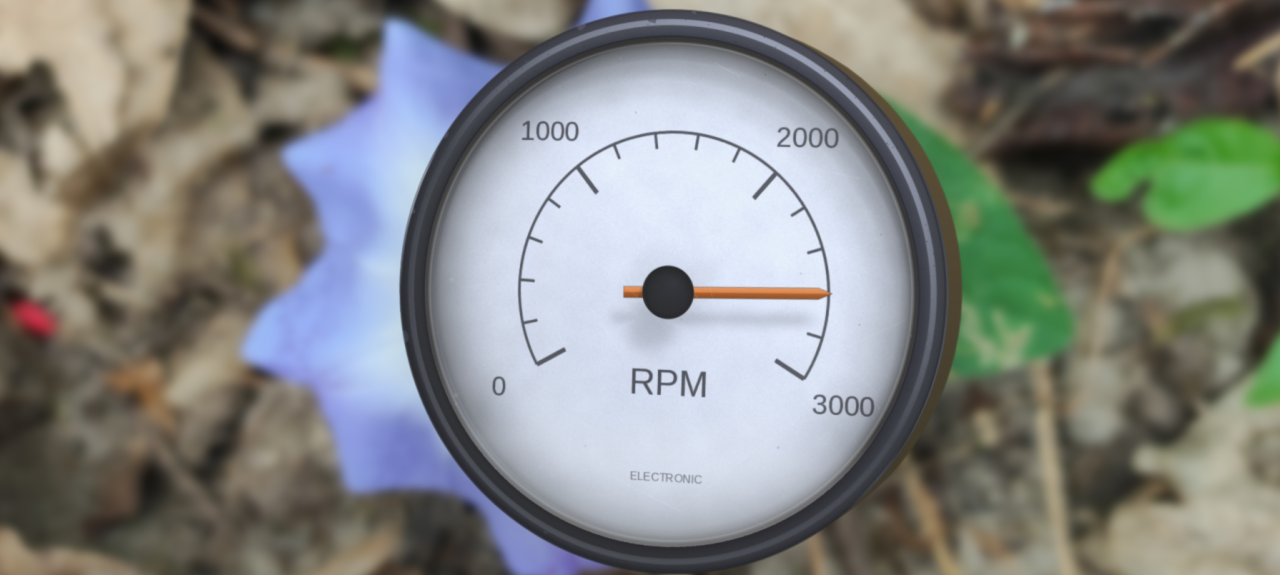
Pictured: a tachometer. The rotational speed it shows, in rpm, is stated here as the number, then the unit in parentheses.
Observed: 2600 (rpm)
